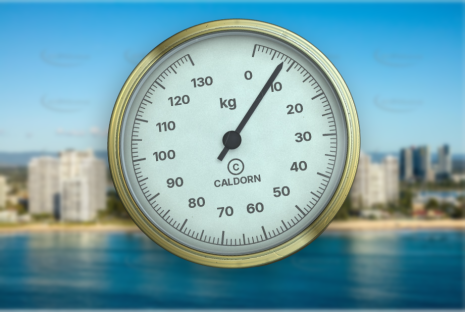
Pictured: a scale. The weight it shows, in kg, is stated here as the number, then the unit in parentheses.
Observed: 8 (kg)
